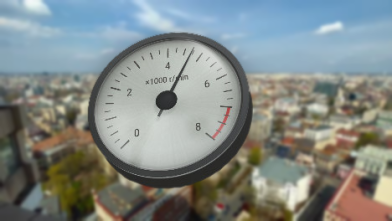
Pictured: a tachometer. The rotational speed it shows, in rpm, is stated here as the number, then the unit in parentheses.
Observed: 4750 (rpm)
